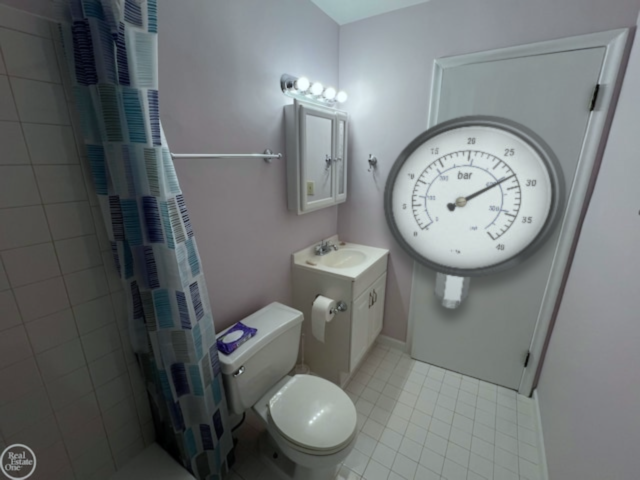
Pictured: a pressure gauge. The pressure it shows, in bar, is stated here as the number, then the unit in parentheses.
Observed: 28 (bar)
